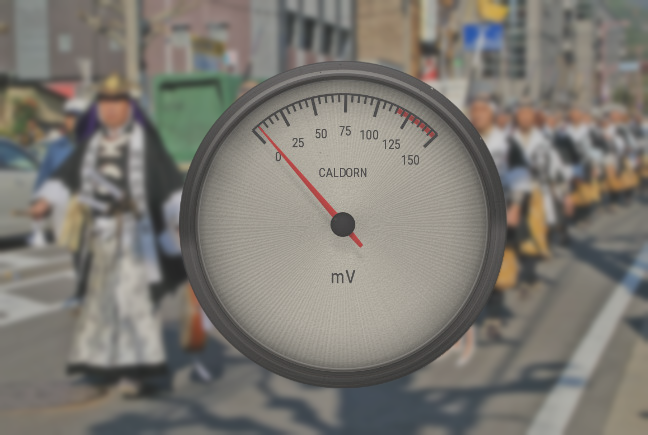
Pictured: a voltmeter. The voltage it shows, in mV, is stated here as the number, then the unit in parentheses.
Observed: 5 (mV)
